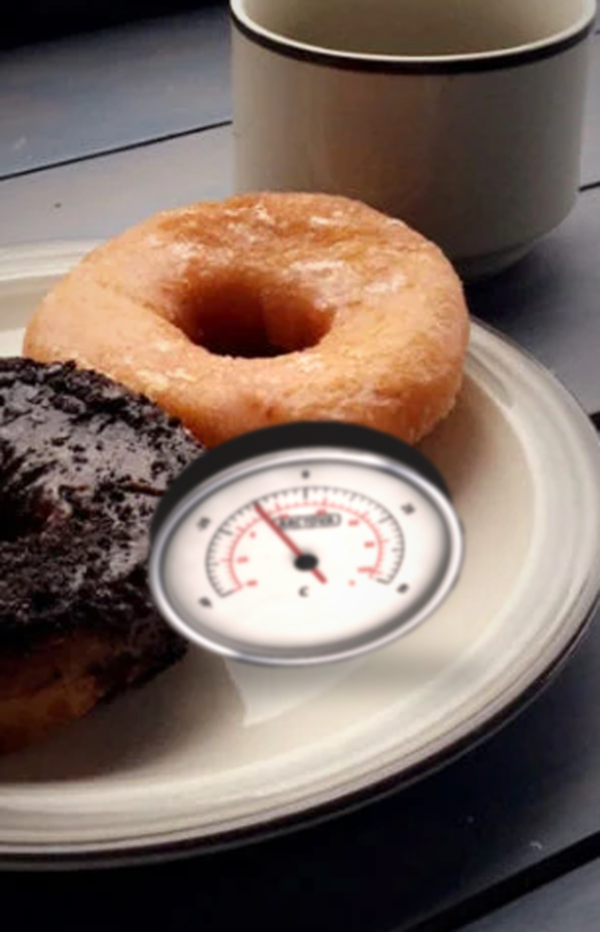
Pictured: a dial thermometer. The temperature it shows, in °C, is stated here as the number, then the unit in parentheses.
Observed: -10 (°C)
